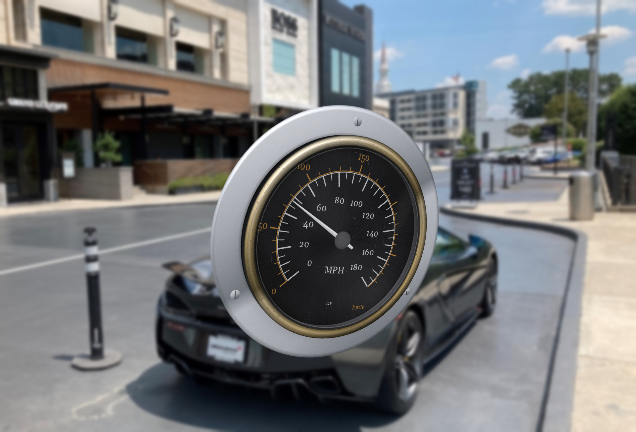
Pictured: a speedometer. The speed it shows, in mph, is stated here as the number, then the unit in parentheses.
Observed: 47.5 (mph)
